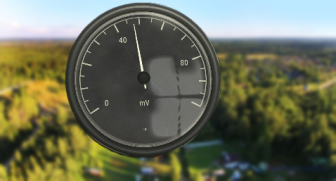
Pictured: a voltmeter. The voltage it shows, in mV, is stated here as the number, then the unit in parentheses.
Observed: 47.5 (mV)
